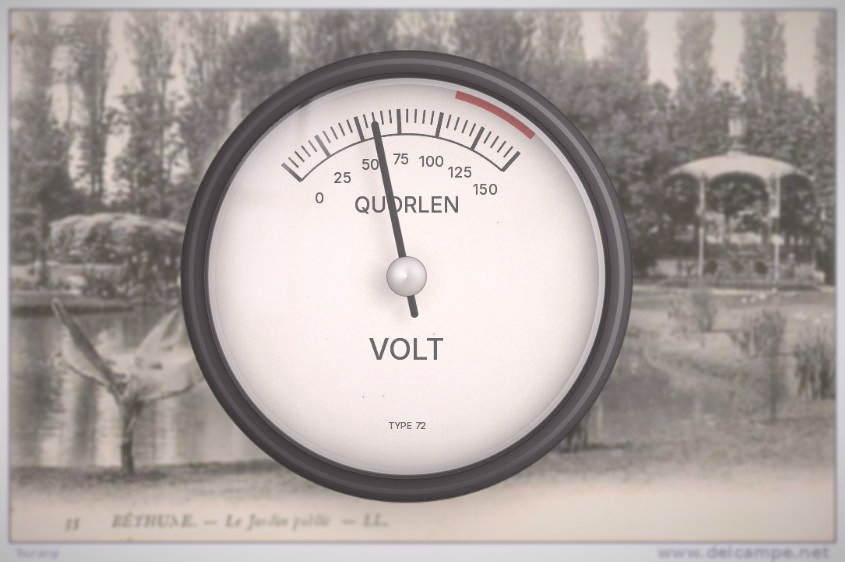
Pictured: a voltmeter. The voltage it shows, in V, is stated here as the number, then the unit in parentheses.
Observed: 60 (V)
